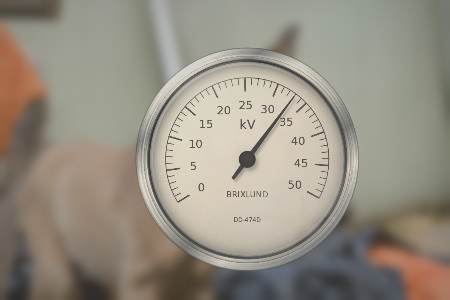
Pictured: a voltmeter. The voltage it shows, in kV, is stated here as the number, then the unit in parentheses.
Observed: 33 (kV)
